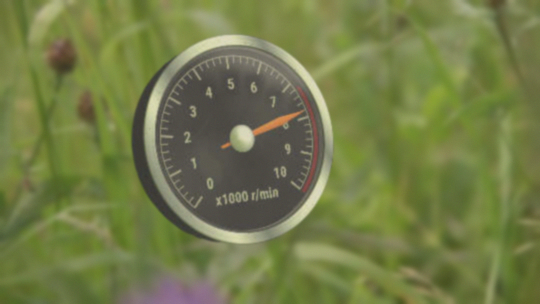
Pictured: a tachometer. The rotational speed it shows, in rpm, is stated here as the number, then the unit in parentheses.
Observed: 7800 (rpm)
